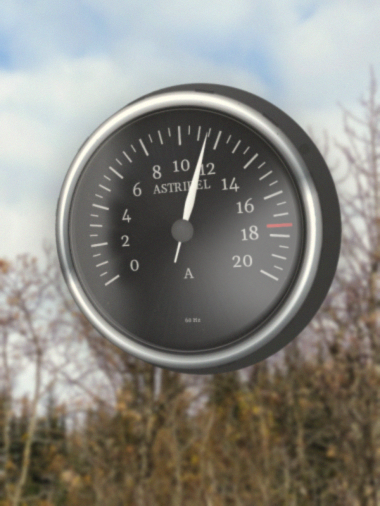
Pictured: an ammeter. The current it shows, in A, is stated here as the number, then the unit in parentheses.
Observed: 11.5 (A)
